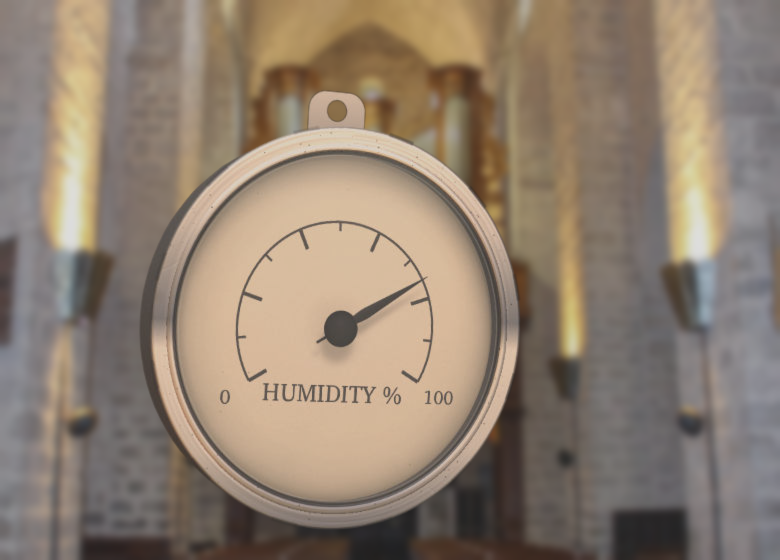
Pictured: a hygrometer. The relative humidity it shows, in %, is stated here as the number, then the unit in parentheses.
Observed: 75 (%)
